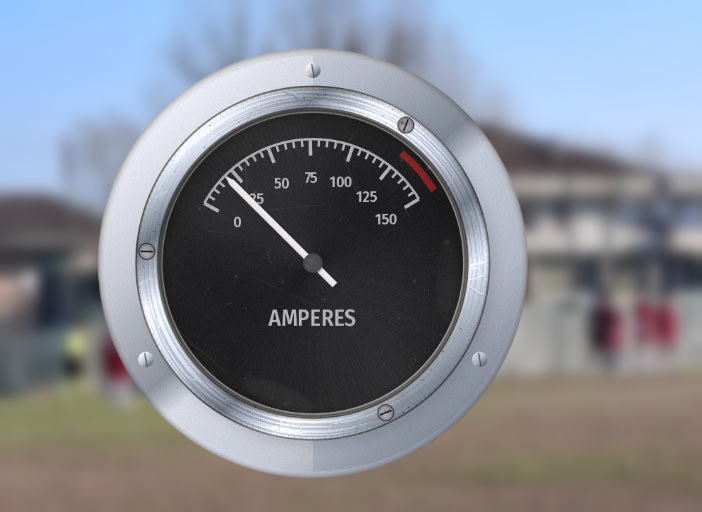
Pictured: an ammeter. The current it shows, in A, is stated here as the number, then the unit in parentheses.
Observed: 20 (A)
